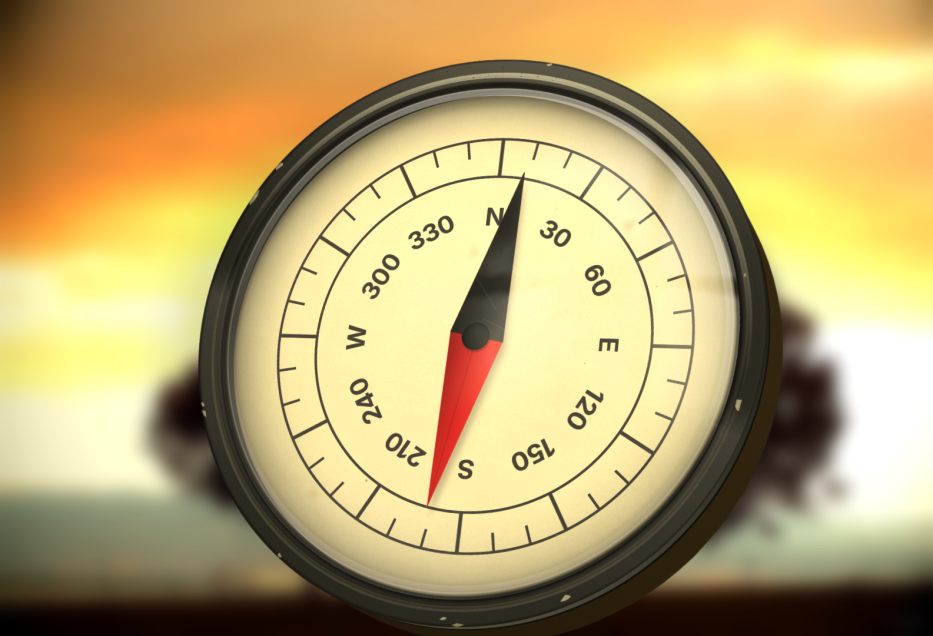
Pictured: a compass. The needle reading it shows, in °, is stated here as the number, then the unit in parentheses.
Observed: 190 (°)
